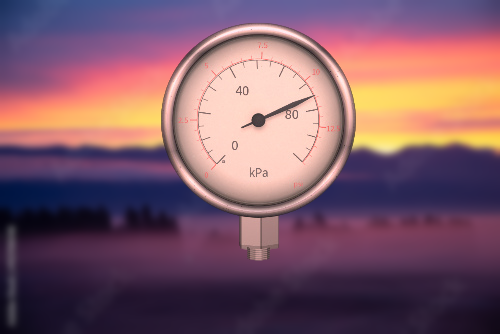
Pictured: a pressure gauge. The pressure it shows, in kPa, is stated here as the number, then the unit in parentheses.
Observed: 75 (kPa)
